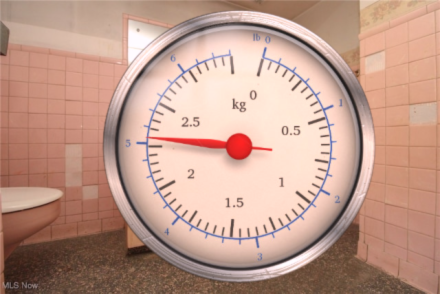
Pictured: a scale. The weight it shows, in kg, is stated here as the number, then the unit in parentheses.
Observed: 2.3 (kg)
